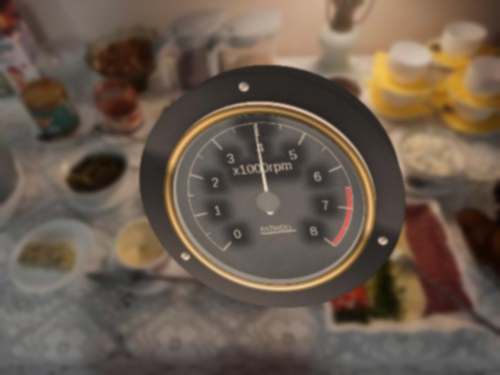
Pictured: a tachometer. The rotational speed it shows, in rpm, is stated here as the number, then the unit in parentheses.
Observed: 4000 (rpm)
